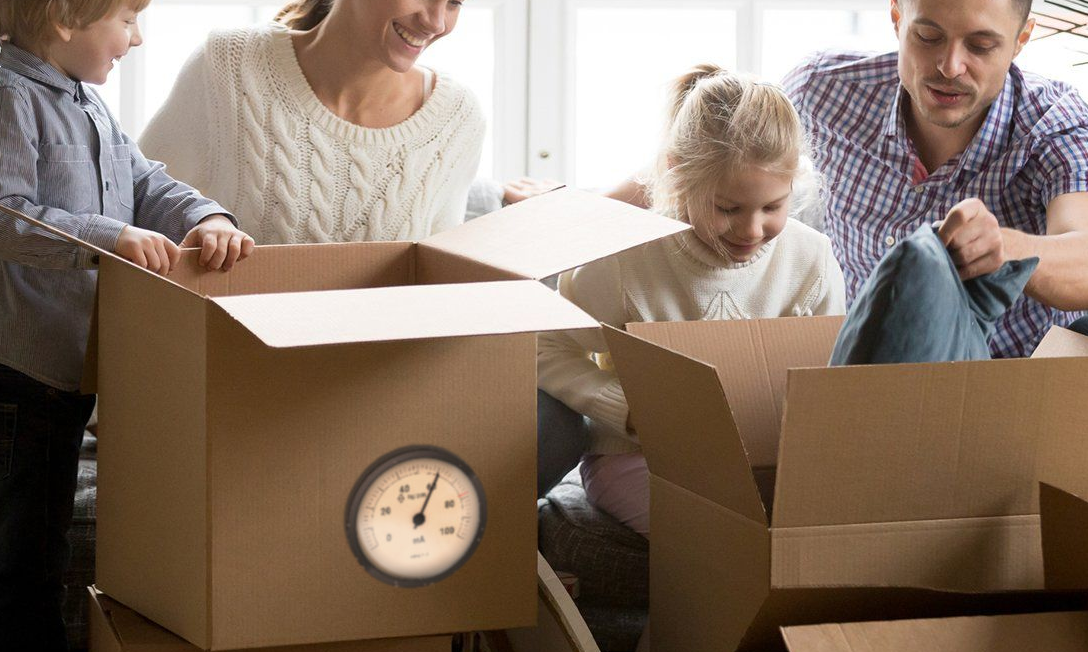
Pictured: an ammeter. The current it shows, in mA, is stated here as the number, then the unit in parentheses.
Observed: 60 (mA)
